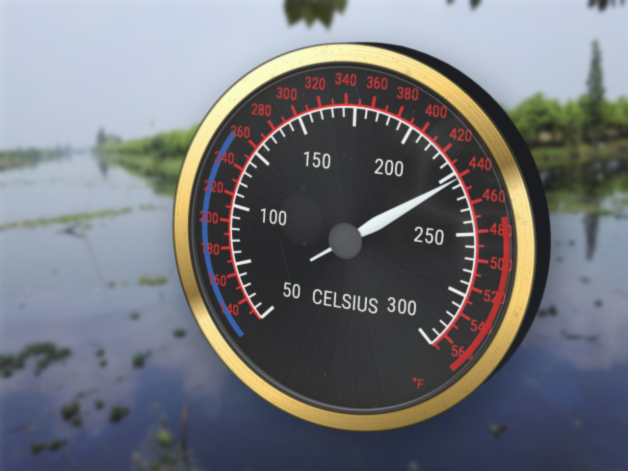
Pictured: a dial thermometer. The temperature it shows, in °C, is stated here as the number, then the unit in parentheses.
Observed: 227.5 (°C)
